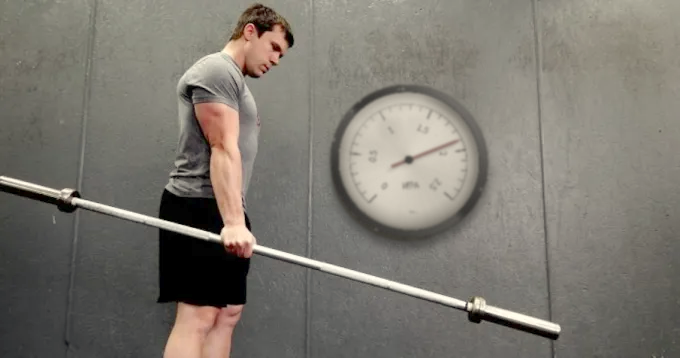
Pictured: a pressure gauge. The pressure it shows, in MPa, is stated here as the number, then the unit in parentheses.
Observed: 1.9 (MPa)
